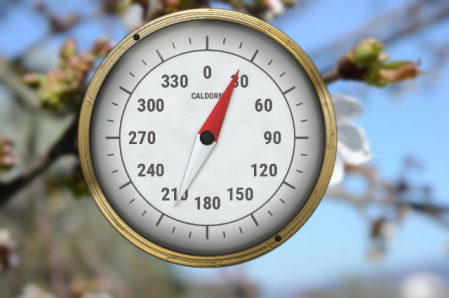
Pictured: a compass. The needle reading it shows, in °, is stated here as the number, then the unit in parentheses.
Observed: 25 (°)
